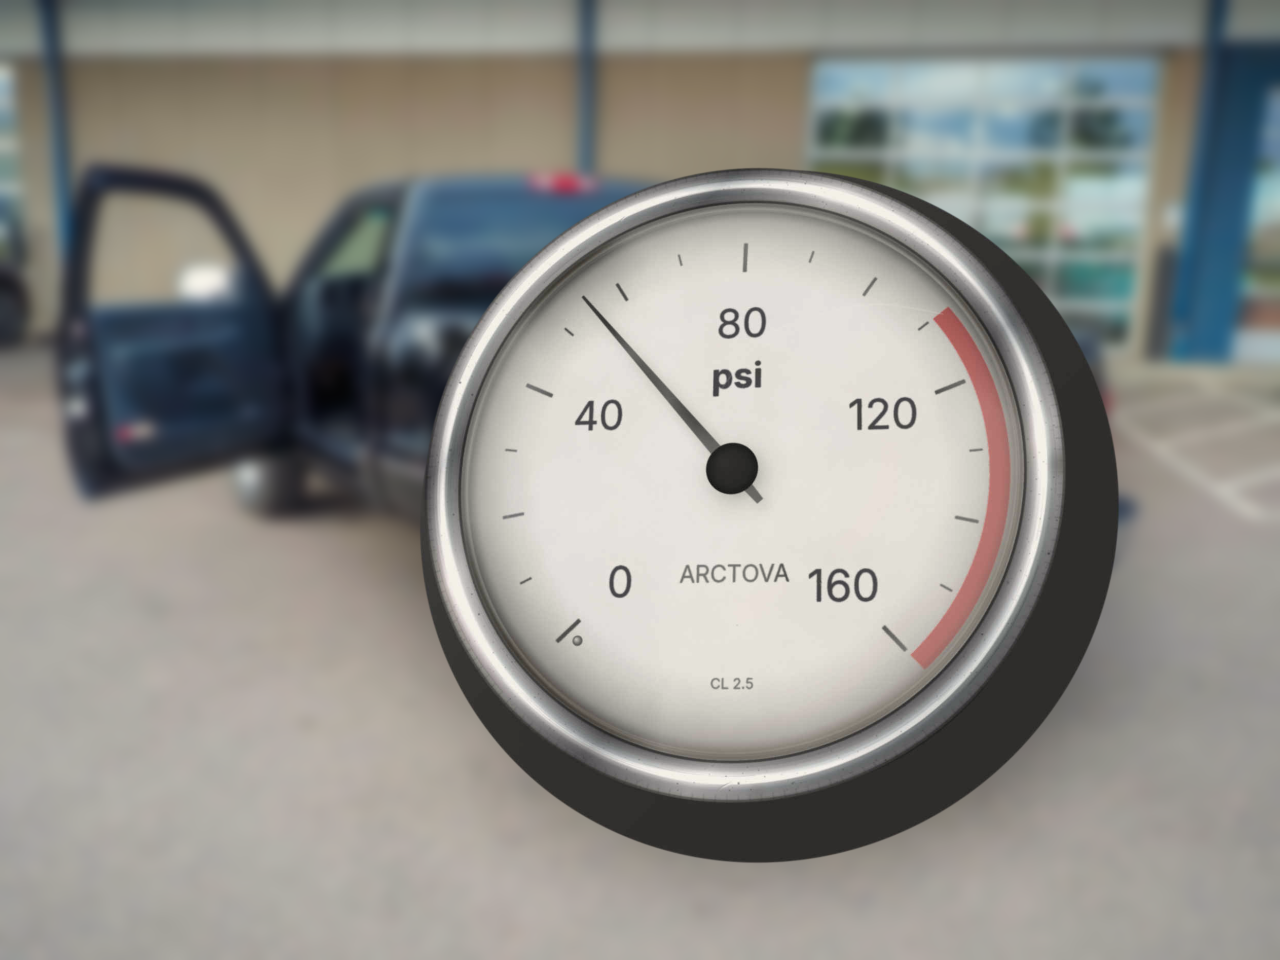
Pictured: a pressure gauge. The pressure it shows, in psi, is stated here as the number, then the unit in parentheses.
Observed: 55 (psi)
